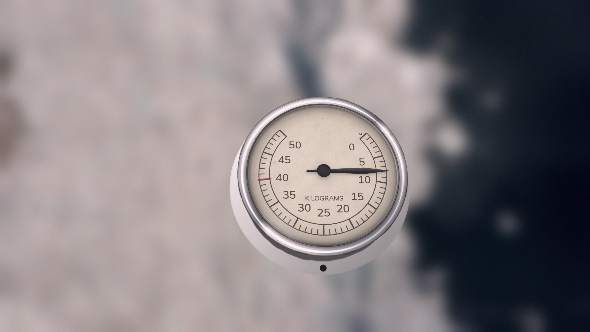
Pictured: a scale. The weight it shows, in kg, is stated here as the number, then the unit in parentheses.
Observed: 8 (kg)
